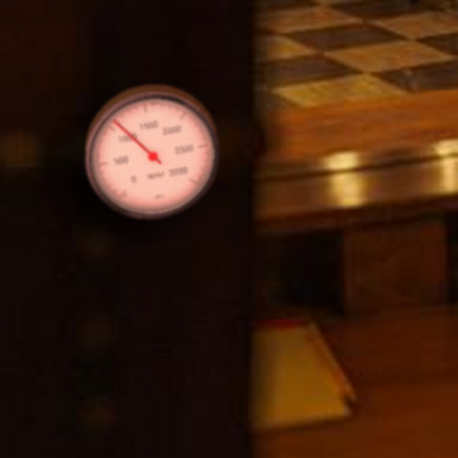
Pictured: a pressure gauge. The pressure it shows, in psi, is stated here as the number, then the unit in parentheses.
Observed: 1100 (psi)
